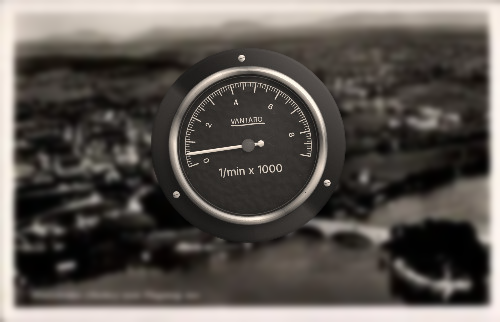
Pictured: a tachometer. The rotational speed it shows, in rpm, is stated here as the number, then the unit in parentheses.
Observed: 500 (rpm)
